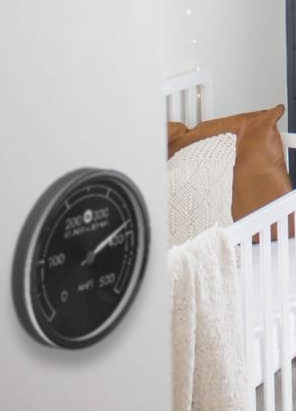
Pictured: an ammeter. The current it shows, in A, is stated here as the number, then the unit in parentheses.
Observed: 375 (A)
